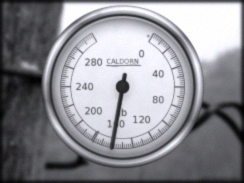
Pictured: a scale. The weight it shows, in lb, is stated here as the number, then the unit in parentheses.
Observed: 160 (lb)
